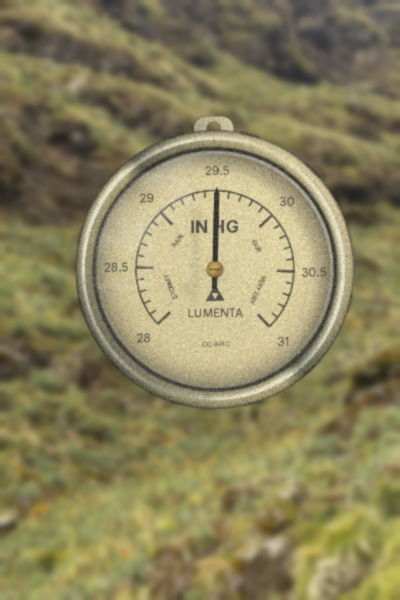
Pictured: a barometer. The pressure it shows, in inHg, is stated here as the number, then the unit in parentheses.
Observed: 29.5 (inHg)
